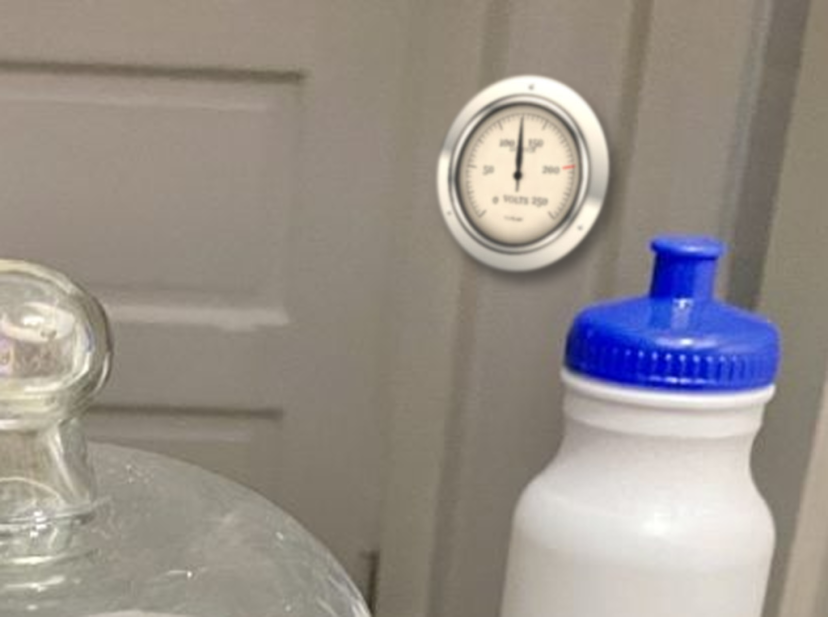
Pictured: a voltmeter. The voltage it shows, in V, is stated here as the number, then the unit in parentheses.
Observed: 125 (V)
